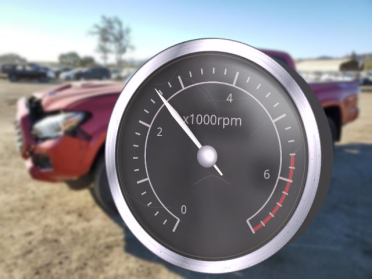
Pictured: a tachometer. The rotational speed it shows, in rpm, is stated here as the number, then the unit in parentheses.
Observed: 2600 (rpm)
